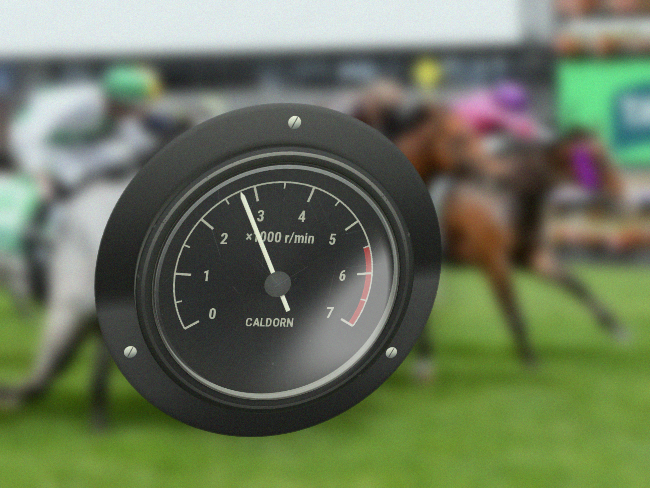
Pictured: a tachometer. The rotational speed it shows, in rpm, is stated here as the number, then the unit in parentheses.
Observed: 2750 (rpm)
